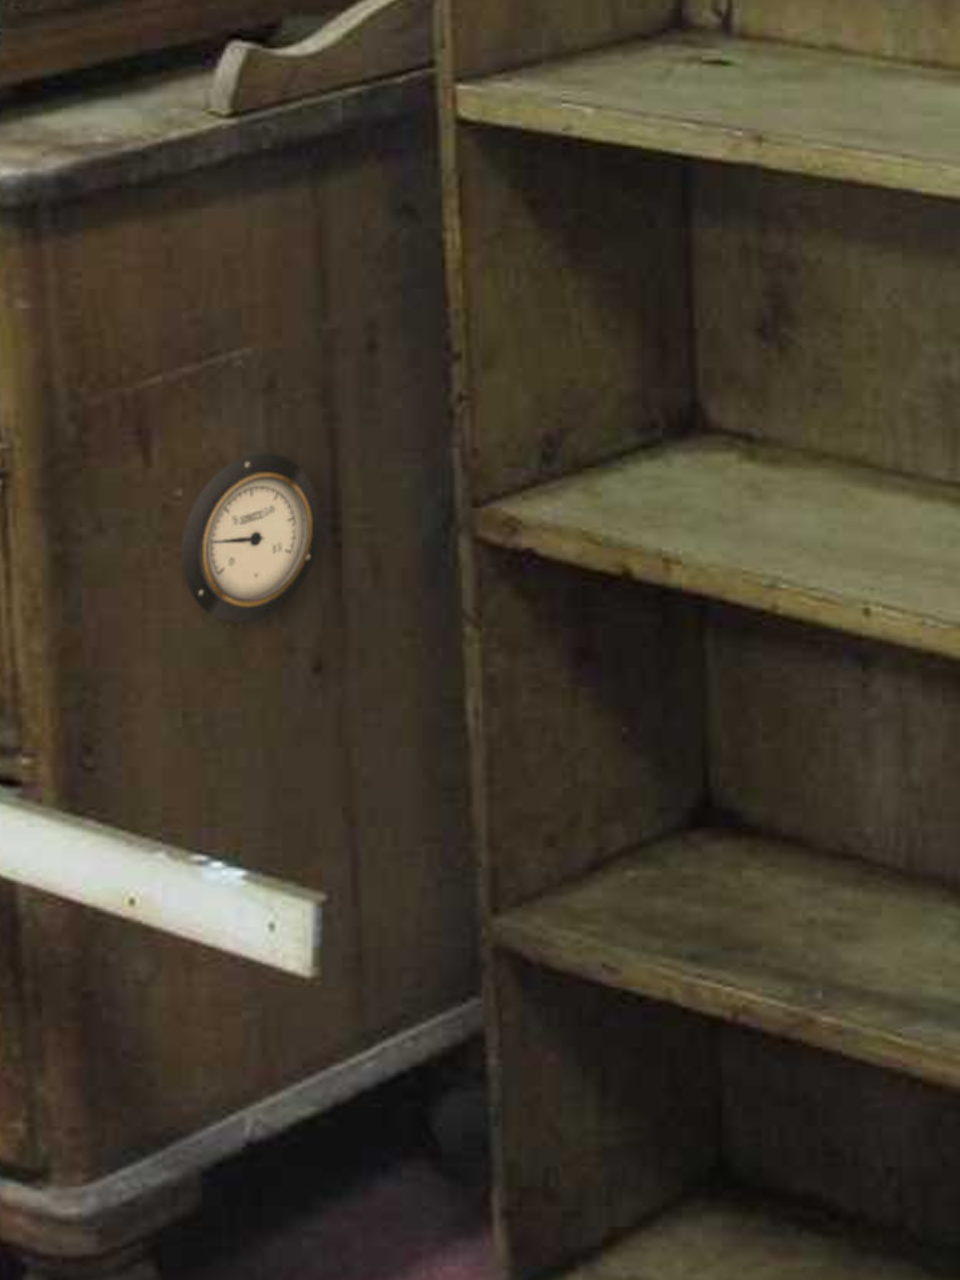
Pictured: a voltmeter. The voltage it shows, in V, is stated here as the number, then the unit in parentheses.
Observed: 2.5 (V)
